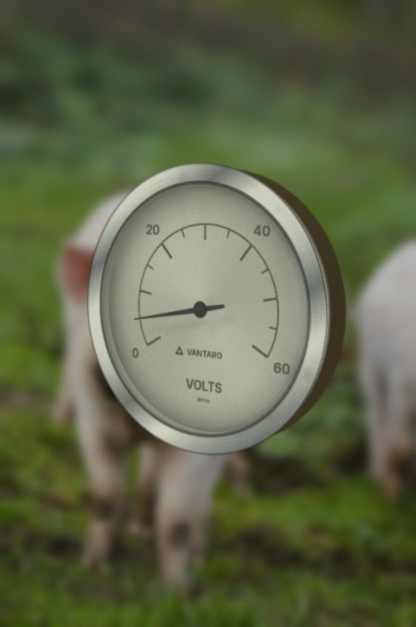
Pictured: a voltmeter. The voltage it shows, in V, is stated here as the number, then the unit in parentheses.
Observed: 5 (V)
